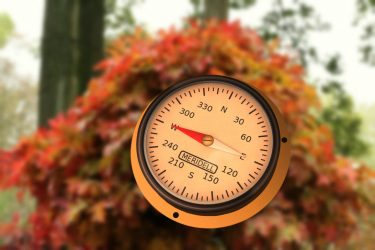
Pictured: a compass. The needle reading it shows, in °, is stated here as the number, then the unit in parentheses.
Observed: 270 (°)
